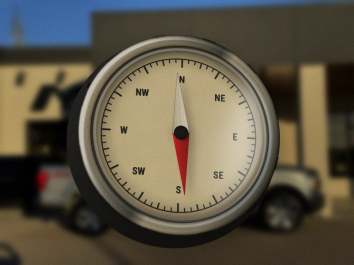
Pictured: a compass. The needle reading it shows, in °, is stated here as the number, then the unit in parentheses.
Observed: 175 (°)
